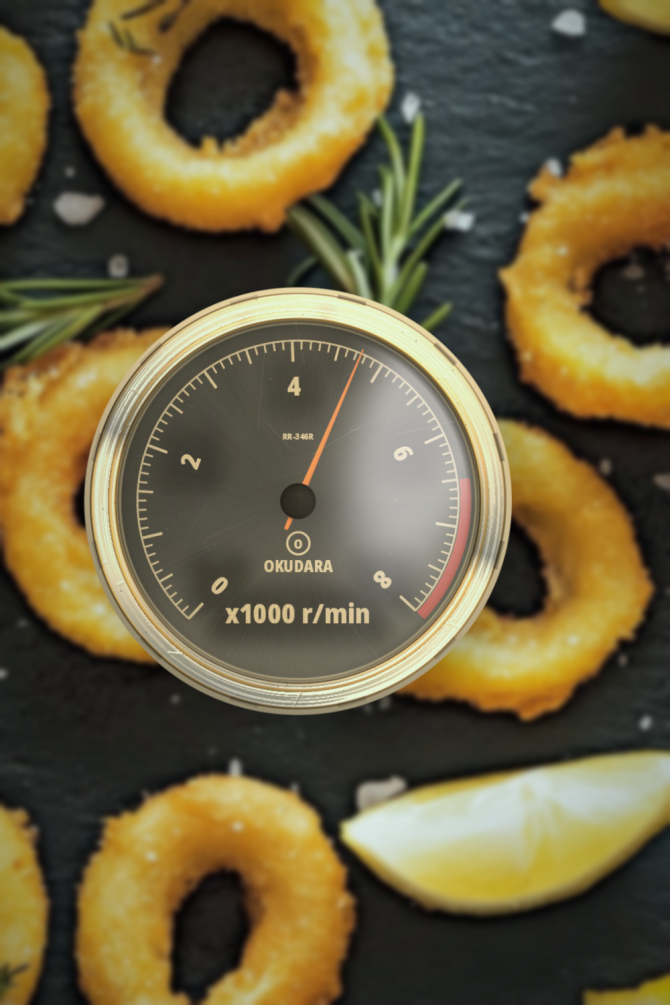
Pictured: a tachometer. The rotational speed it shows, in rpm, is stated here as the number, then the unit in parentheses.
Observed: 4750 (rpm)
